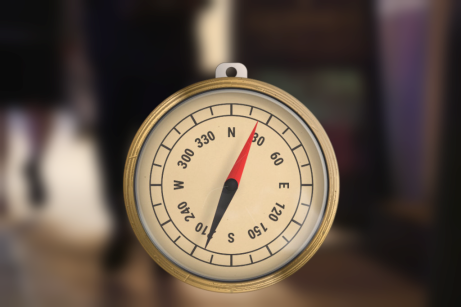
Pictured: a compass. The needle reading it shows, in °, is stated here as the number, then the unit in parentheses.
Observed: 22.5 (°)
